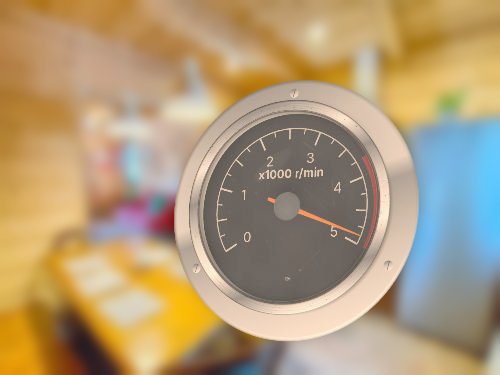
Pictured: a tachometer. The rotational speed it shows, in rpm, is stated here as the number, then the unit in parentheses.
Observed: 4875 (rpm)
